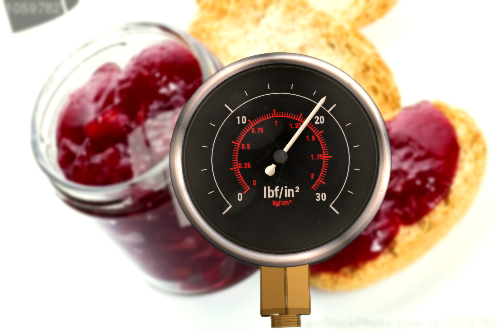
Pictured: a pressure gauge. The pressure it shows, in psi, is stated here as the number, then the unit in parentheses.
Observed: 19 (psi)
